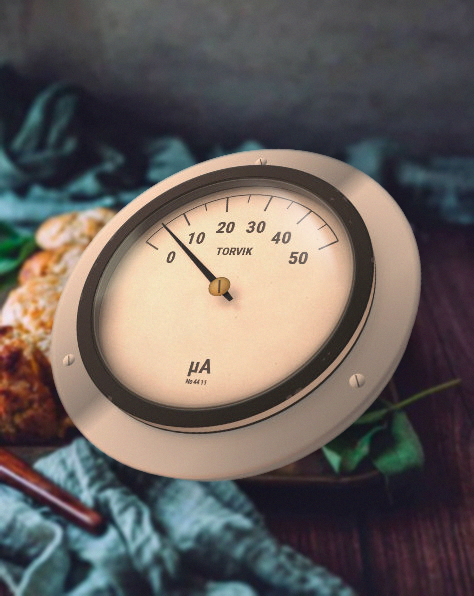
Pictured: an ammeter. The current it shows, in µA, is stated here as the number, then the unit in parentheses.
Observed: 5 (µA)
